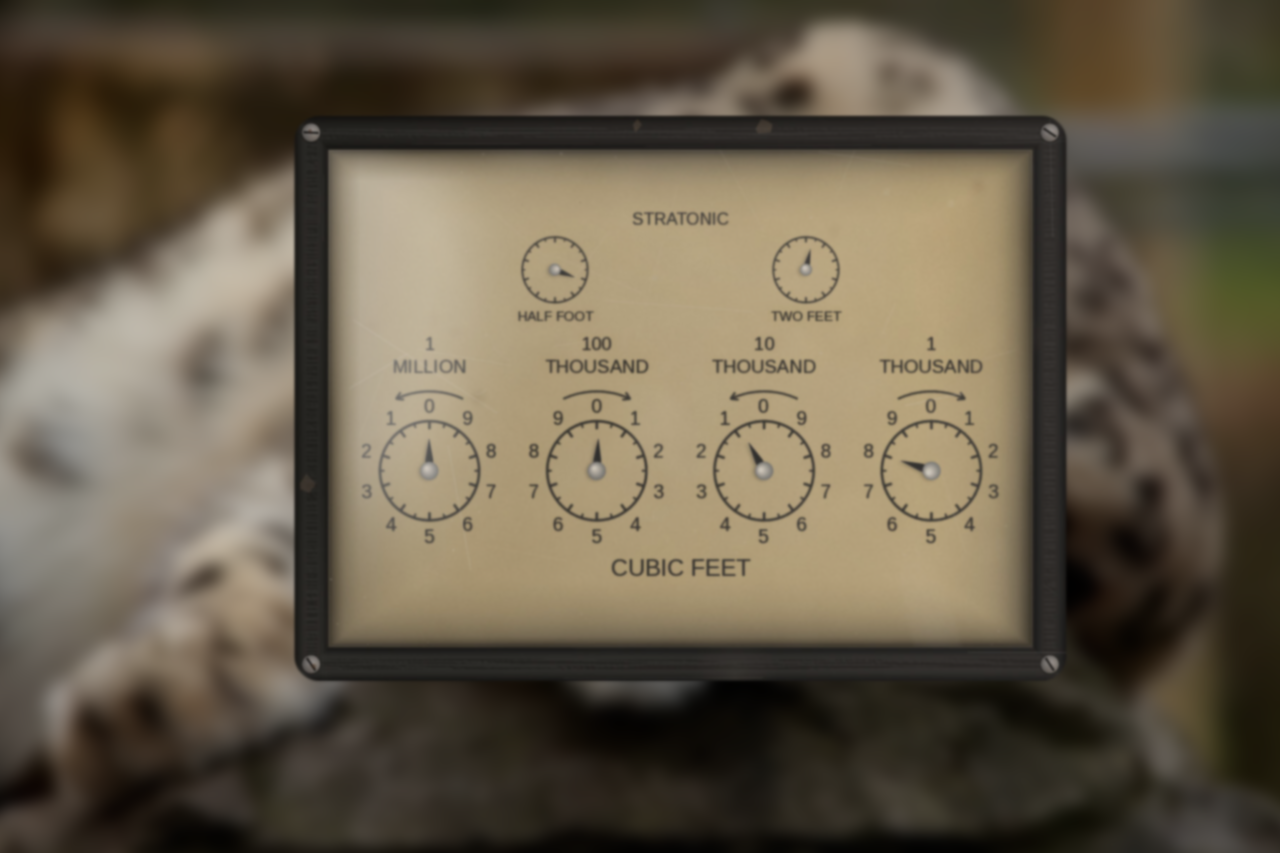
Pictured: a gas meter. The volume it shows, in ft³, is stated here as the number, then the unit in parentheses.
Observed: 800 (ft³)
